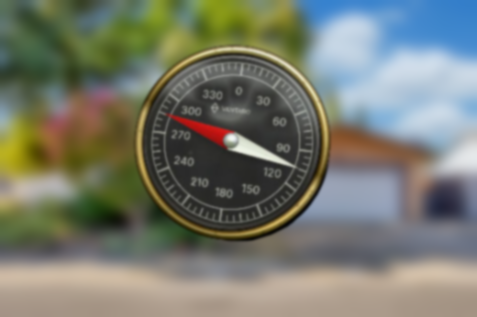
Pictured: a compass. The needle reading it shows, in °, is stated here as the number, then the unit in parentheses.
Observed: 285 (°)
